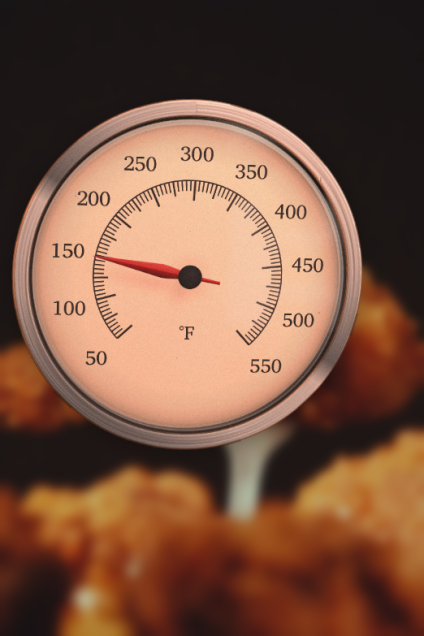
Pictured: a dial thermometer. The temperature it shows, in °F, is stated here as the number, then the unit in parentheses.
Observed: 150 (°F)
